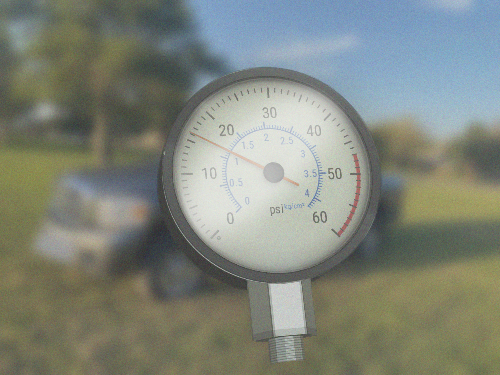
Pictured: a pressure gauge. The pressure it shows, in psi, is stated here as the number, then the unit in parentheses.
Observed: 16 (psi)
